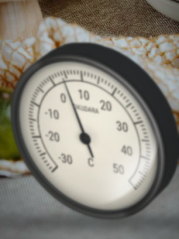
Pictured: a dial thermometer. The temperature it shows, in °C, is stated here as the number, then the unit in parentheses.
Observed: 5 (°C)
